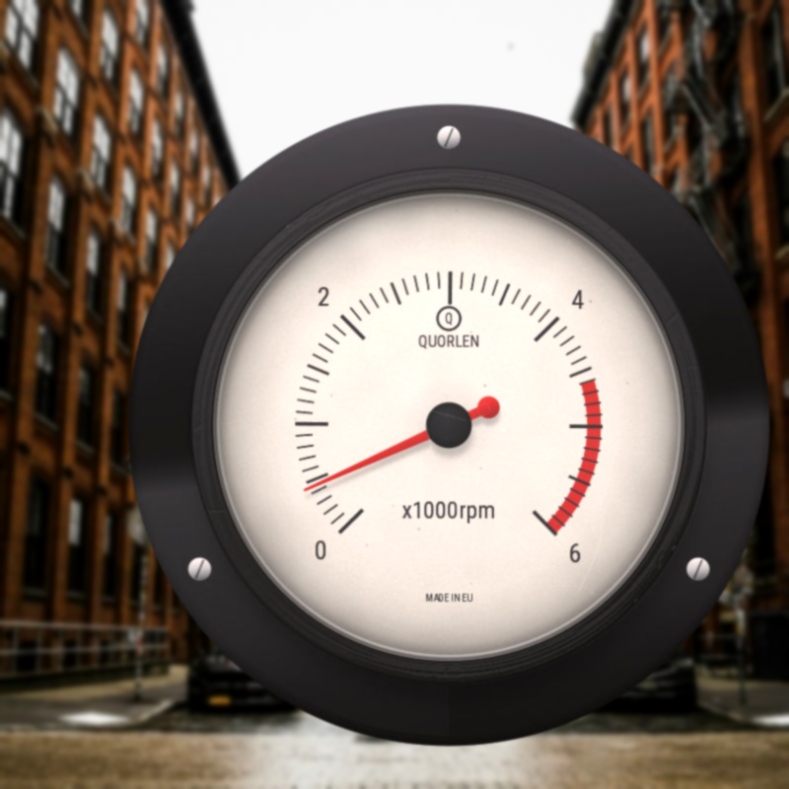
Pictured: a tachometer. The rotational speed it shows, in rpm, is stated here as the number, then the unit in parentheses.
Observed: 450 (rpm)
